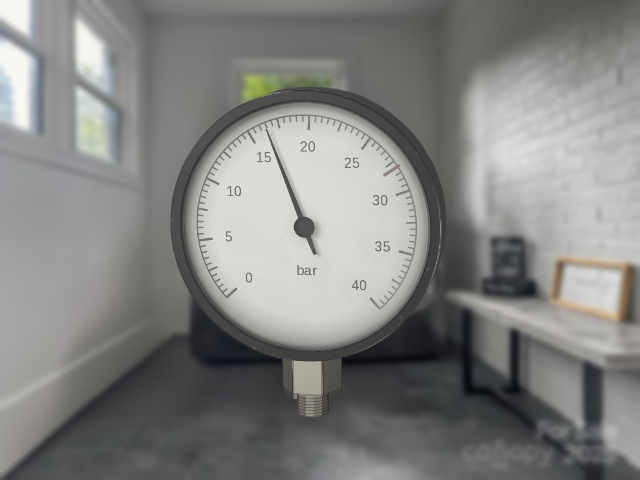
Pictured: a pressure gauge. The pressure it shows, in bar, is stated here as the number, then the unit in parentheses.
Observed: 16.5 (bar)
